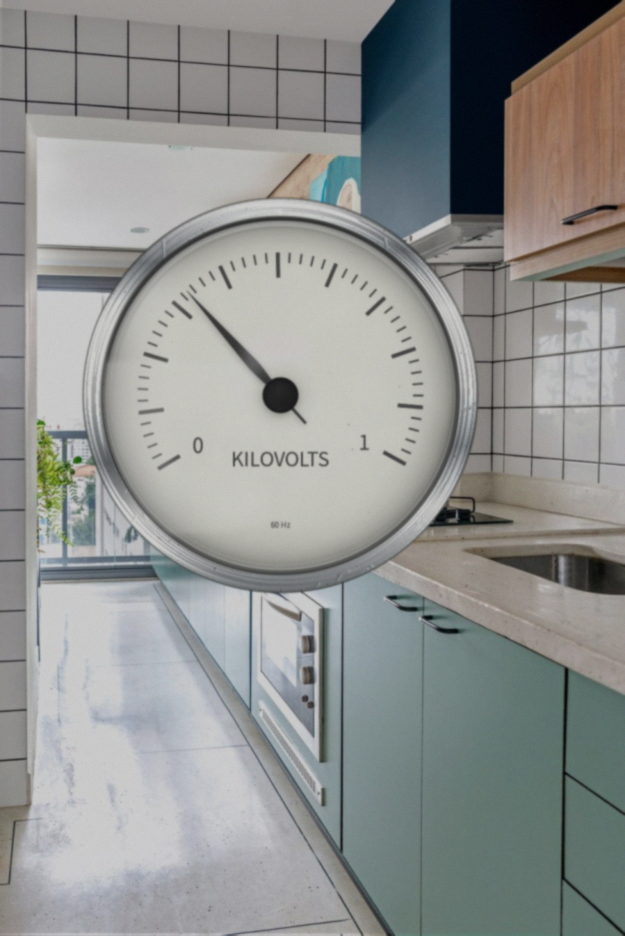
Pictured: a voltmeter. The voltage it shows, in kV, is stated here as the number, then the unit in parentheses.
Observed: 0.33 (kV)
